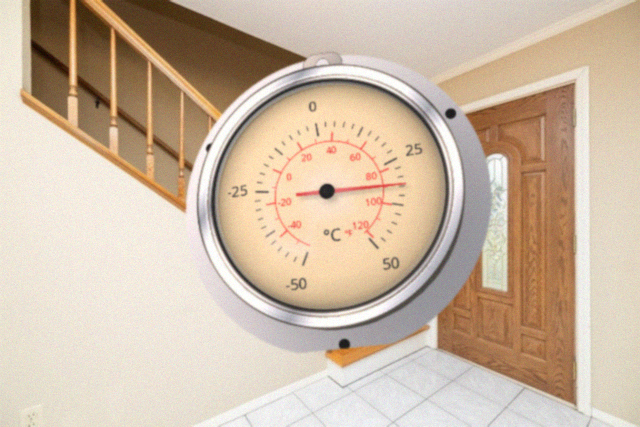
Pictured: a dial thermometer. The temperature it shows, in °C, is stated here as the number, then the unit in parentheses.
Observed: 32.5 (°C)
